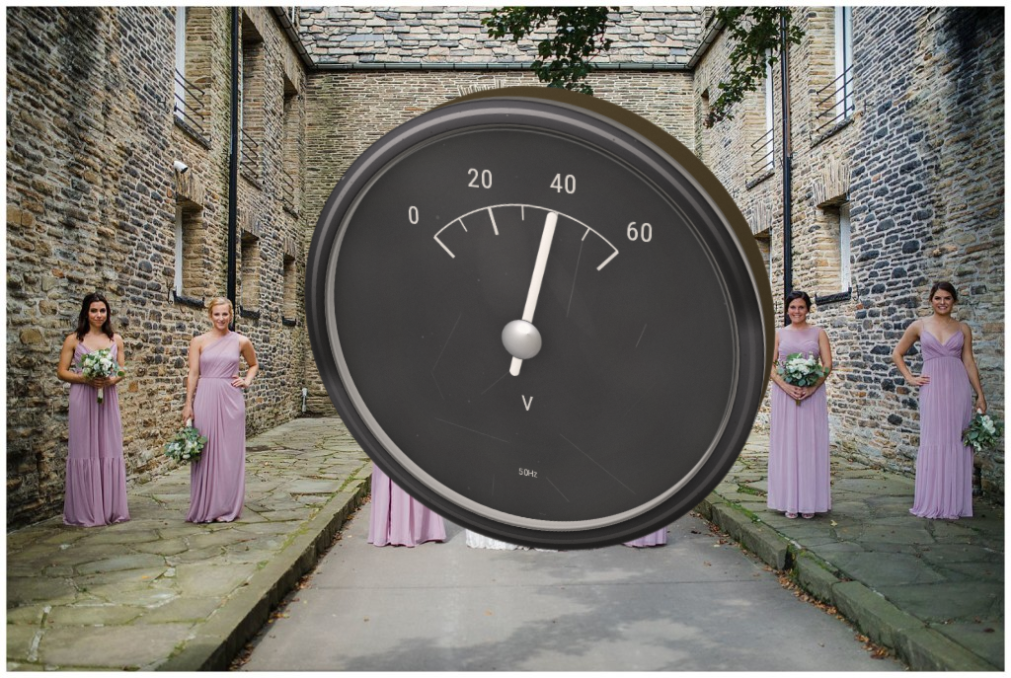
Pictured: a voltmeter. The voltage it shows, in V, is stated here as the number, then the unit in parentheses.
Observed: 40 (V)
